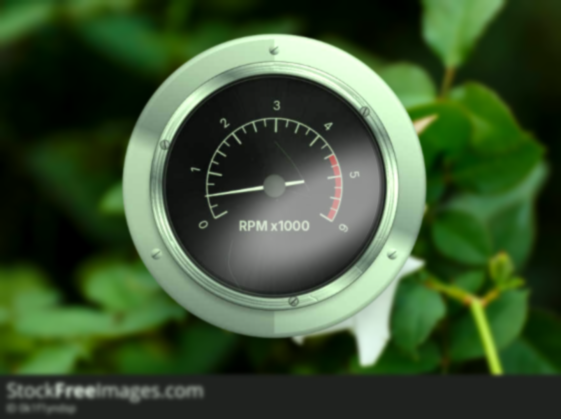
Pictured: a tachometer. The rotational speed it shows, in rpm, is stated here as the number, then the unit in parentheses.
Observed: 500 (rpm)
